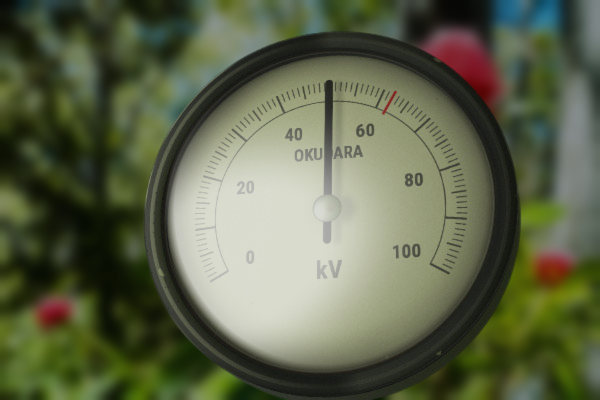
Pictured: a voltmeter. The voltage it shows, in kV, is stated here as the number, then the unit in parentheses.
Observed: 50 (kV)
